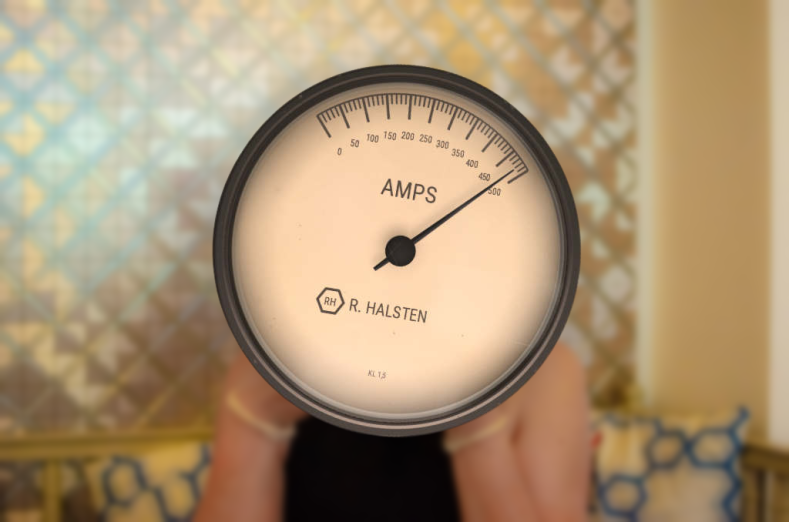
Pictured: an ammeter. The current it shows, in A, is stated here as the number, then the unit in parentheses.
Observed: 480 (A)
